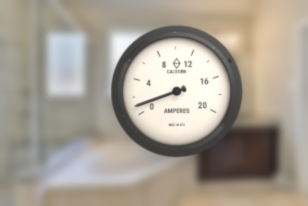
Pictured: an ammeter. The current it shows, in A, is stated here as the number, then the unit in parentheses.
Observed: 1 (A)
